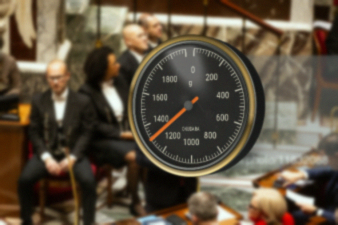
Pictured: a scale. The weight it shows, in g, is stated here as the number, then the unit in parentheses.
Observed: 1300 (g)
